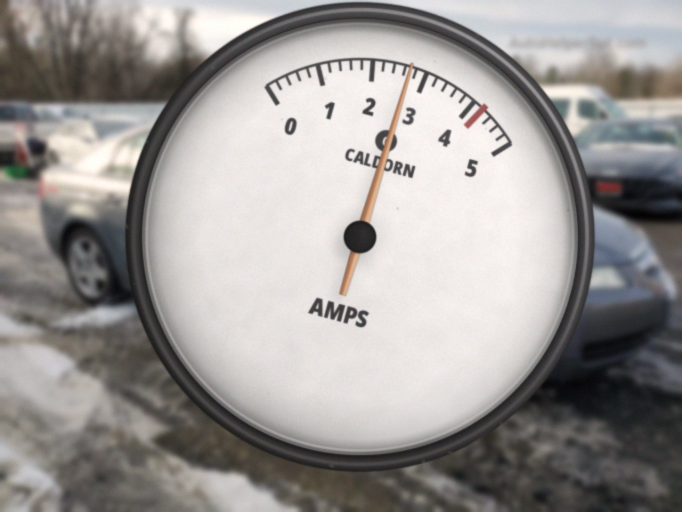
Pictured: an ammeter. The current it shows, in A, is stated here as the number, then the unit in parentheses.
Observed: 2.7 (A)
